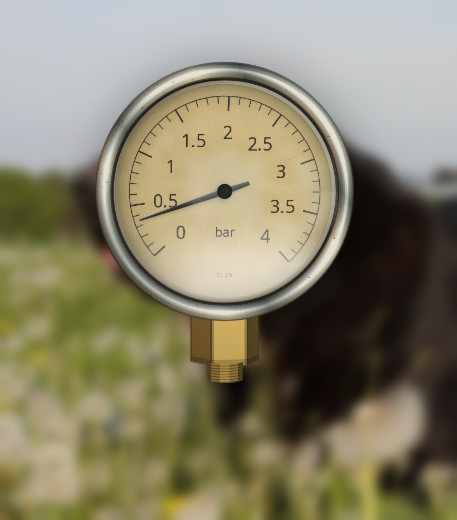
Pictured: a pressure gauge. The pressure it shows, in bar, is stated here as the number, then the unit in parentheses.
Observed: 0.35 (bar)
